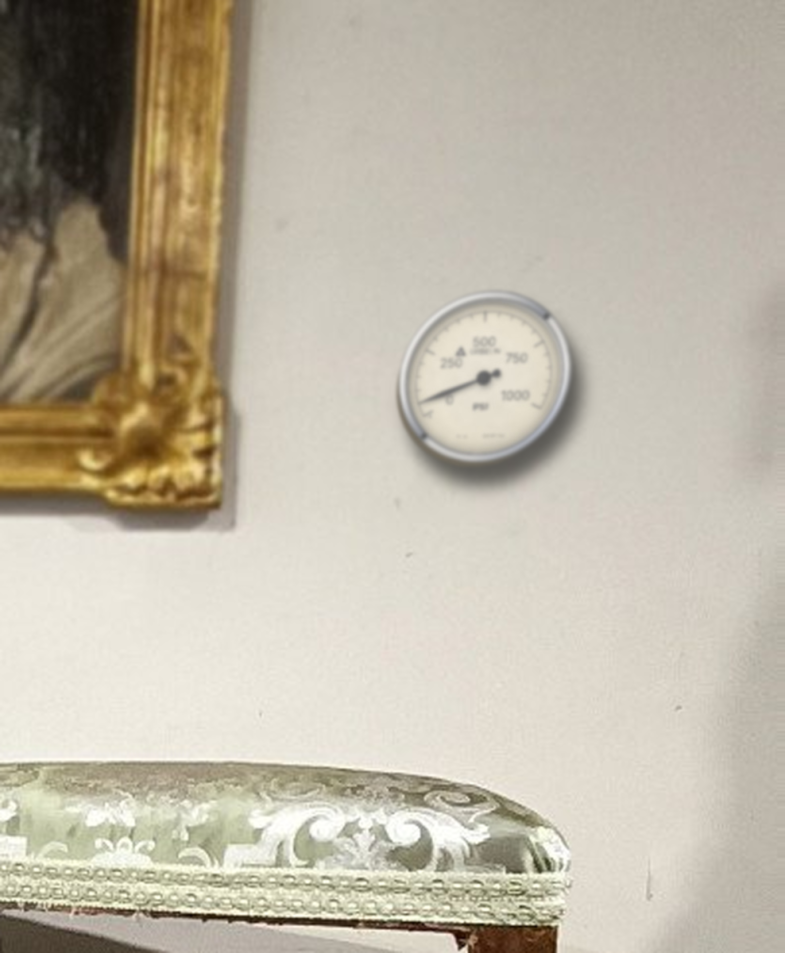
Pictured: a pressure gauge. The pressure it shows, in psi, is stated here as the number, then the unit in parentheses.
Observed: 50 (psi)
